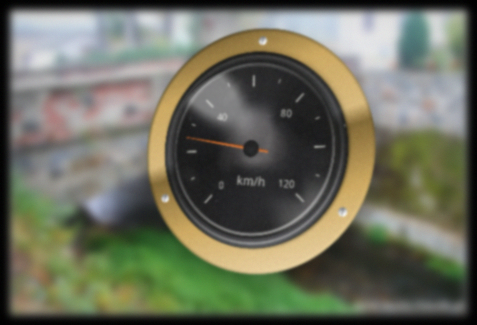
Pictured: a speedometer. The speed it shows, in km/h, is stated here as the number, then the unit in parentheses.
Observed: 25 (km/h)
